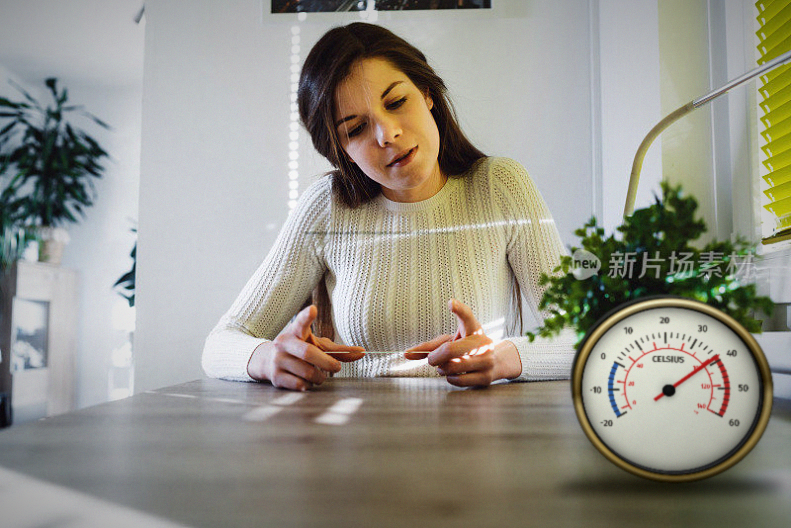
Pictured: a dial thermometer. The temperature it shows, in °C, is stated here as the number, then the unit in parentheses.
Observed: 38 (°C)
